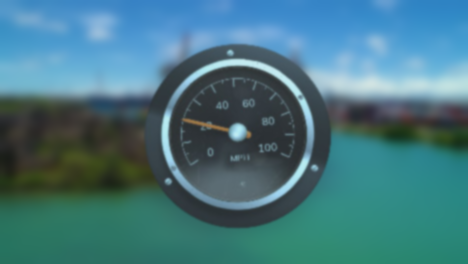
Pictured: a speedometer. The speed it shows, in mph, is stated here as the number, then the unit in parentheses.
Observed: 20 (mph)
